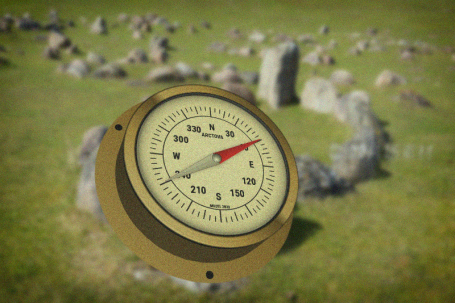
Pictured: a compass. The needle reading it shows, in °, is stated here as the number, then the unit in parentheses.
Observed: 60 (°)
